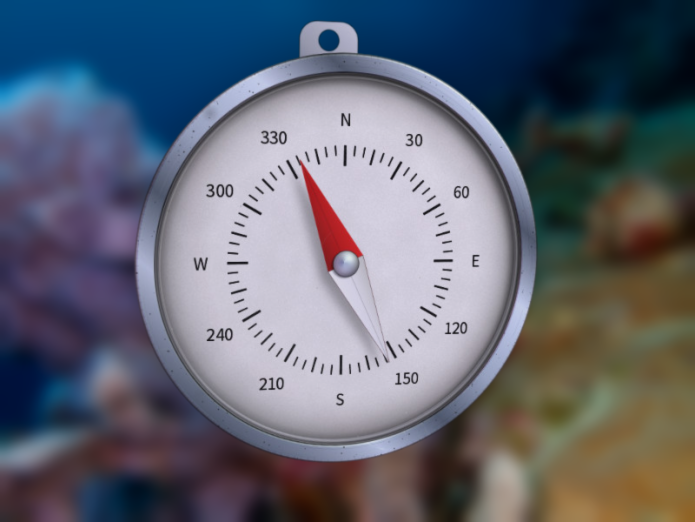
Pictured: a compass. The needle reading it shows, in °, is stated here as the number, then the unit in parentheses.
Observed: 335 (°)
